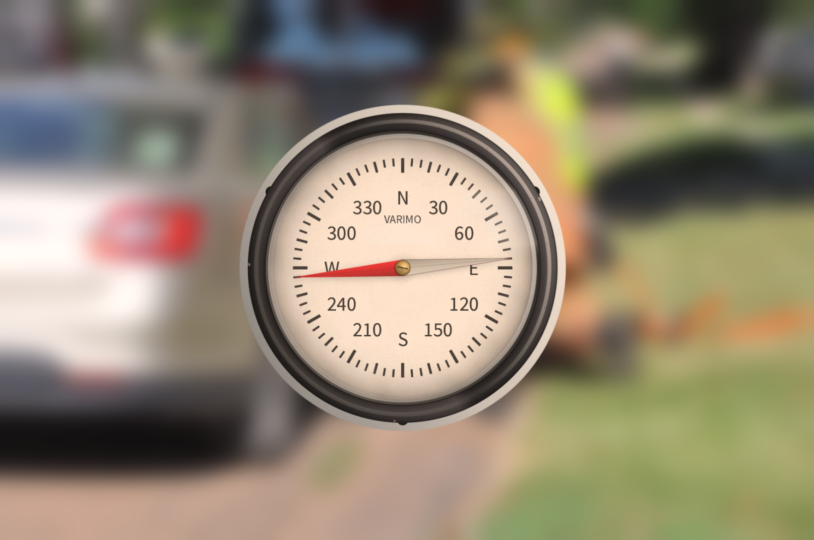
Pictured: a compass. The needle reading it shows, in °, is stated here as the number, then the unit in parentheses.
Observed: 265 (°)
